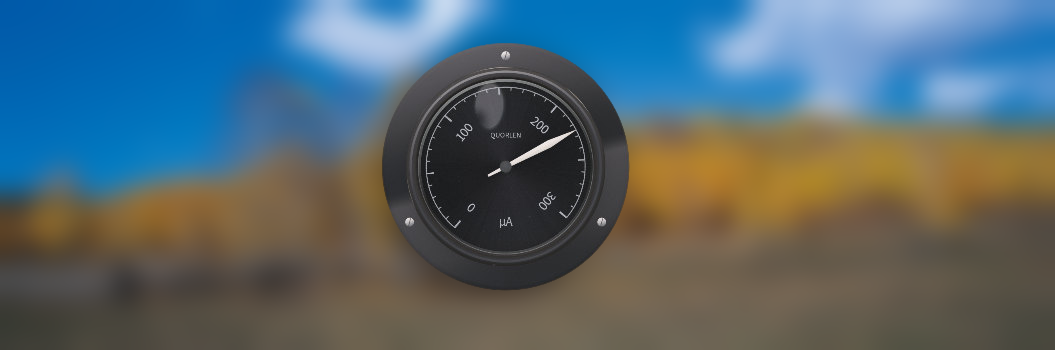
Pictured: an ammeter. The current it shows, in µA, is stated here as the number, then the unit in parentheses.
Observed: 225 (µA)
